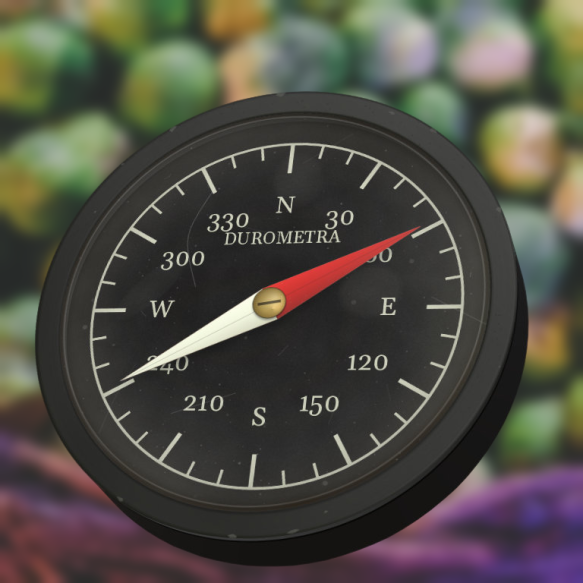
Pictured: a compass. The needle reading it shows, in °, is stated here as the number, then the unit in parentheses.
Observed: 60 (°)
